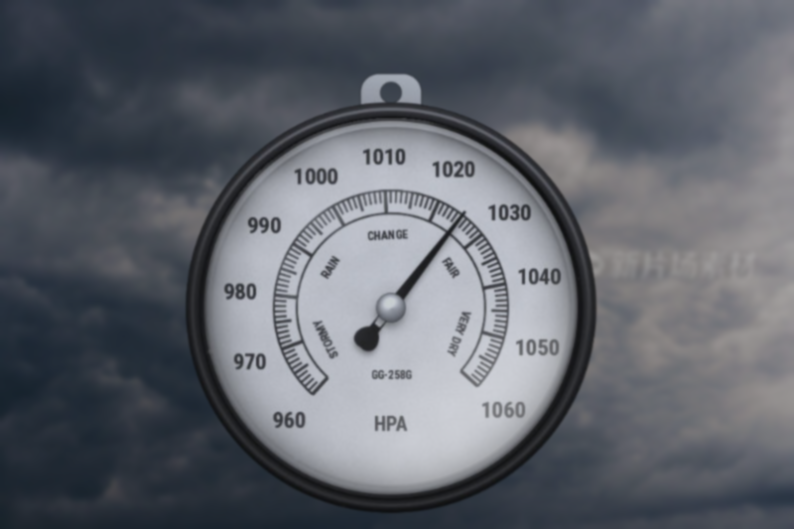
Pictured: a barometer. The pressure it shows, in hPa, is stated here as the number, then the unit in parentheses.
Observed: 1025 (hPa)
